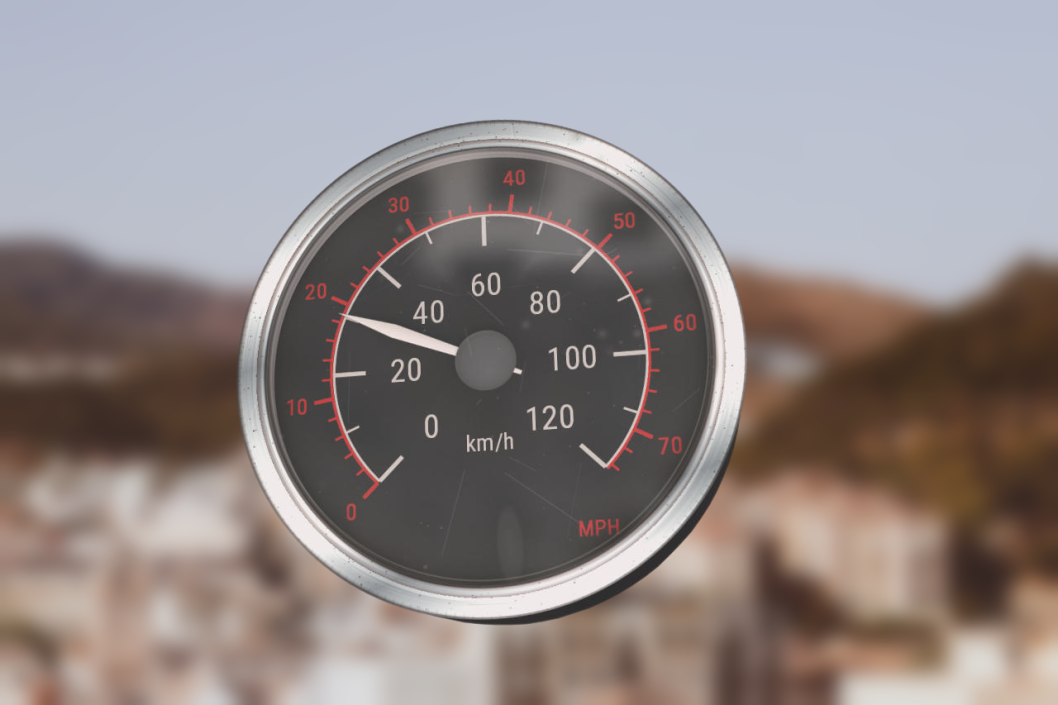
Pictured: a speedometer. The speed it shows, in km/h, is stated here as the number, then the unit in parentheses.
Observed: 30 (km/h)
